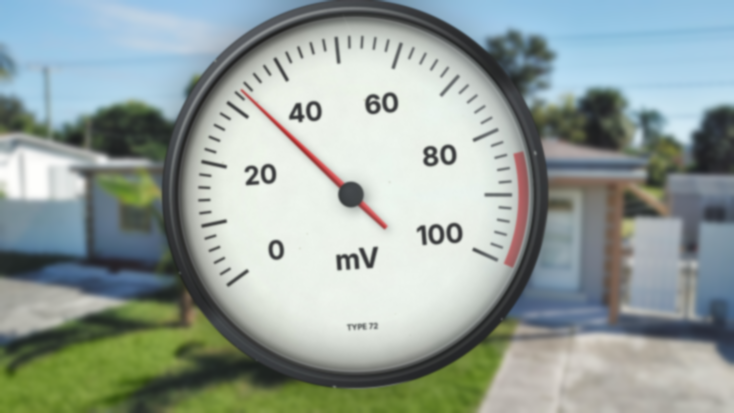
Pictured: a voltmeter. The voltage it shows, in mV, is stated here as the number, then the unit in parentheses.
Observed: 33 (mV)
